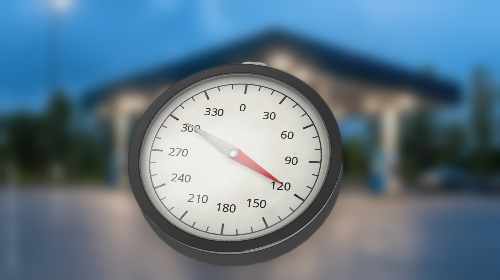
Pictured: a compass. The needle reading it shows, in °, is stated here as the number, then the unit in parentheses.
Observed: 120 (°)
